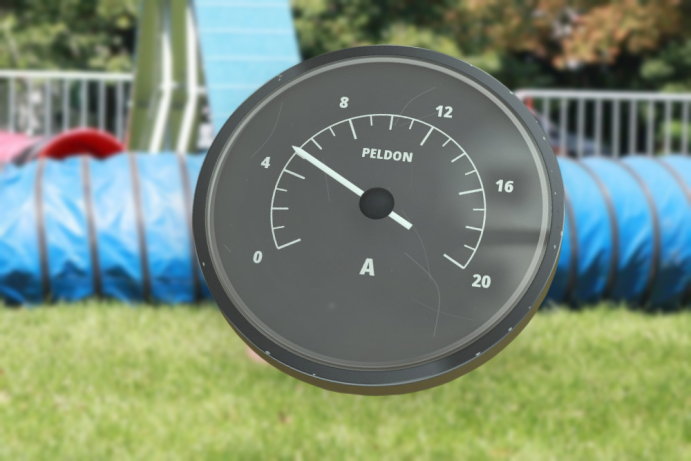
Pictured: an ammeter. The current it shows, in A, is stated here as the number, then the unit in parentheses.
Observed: 5 (A)
